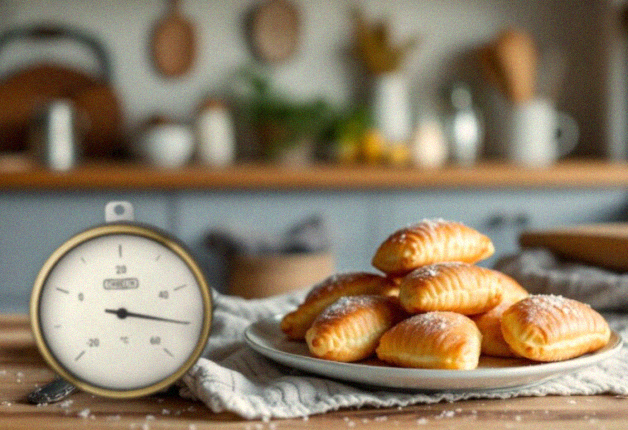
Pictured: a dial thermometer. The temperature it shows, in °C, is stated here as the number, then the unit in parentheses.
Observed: 50 (°C)
